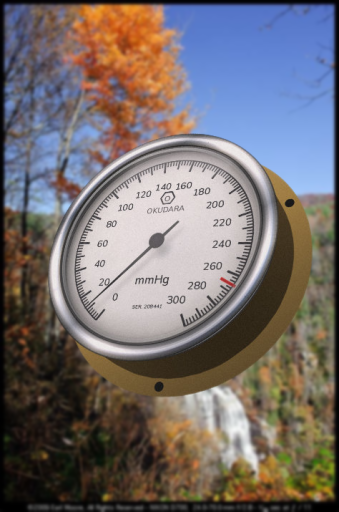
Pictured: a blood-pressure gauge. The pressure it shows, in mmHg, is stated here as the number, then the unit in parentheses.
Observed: 10 (mmHg)
